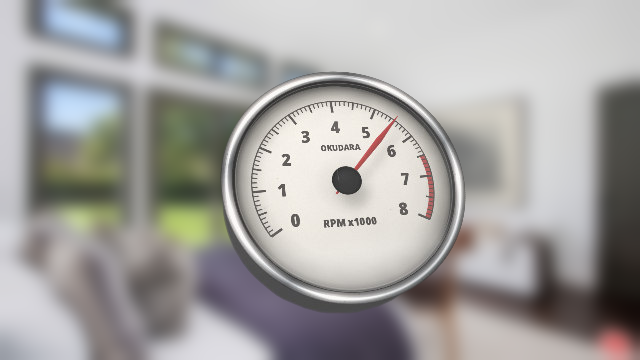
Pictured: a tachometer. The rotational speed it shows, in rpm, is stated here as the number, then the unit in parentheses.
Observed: 5500 (rpm)
